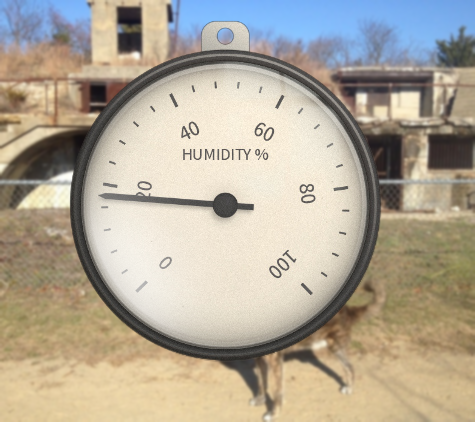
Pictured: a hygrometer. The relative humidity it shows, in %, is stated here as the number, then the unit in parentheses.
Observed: 18 (%)
